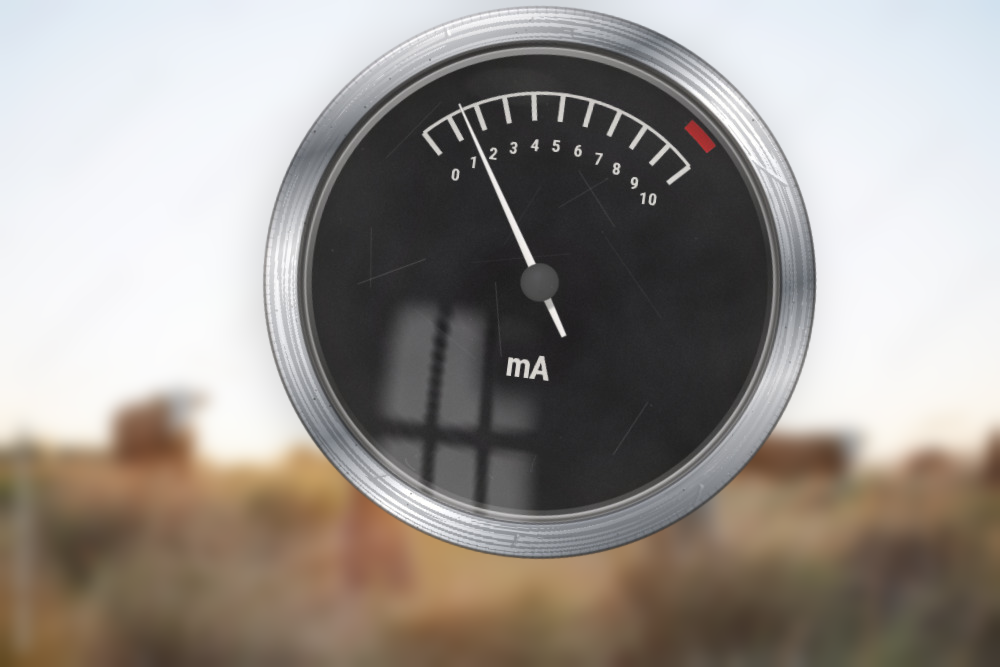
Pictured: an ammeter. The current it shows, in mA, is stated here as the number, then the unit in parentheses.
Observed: 1.5 (mA)
